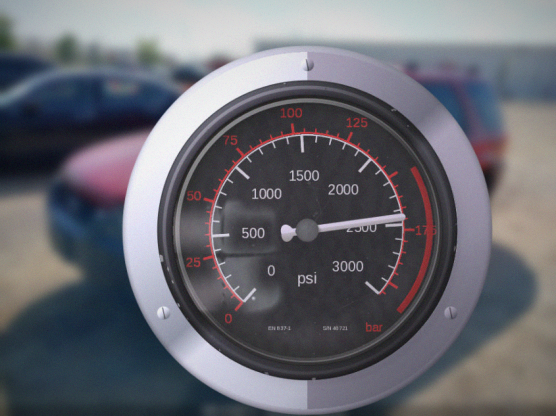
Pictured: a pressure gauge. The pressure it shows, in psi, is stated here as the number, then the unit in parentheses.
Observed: 2450 (psi)
